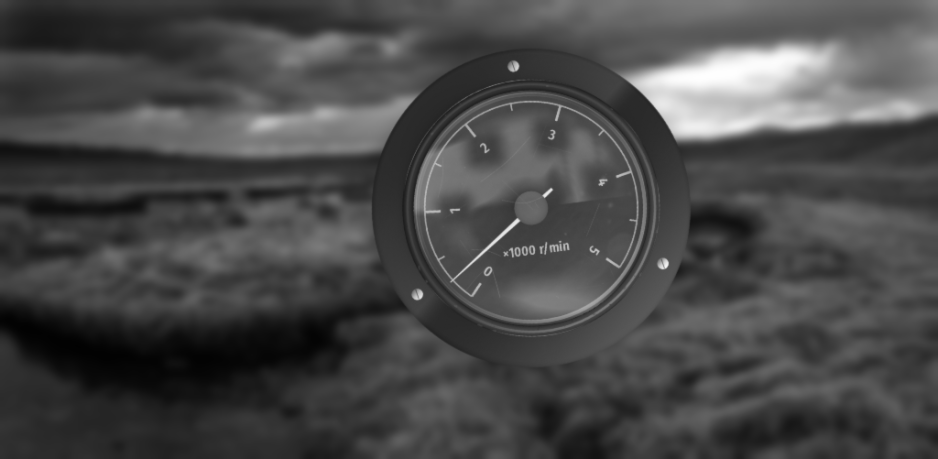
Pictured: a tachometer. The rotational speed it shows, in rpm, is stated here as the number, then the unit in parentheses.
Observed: 250 (rpm)
